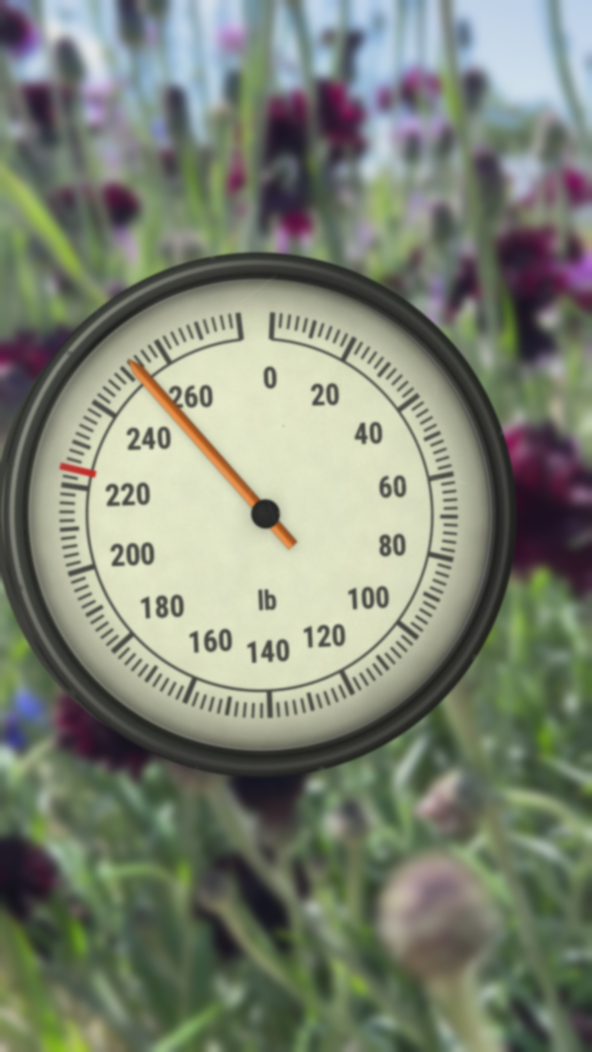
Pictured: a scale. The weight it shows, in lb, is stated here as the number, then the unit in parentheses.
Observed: 252 (lb)
